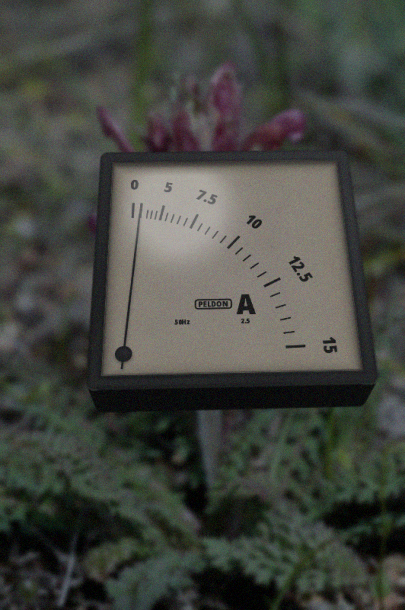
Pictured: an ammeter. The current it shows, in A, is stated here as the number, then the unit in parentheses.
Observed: 2.5 (A)
